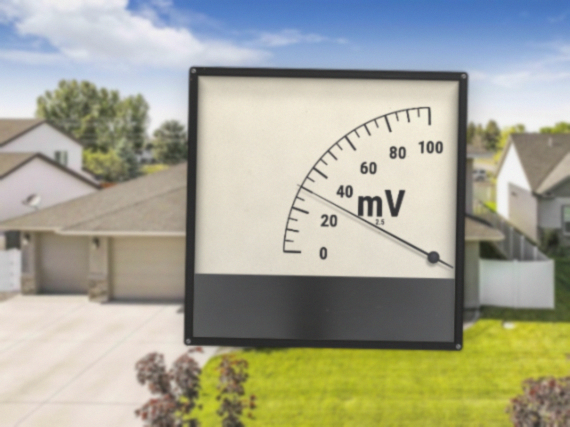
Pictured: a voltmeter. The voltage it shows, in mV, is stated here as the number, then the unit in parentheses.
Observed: 30 (mV)
